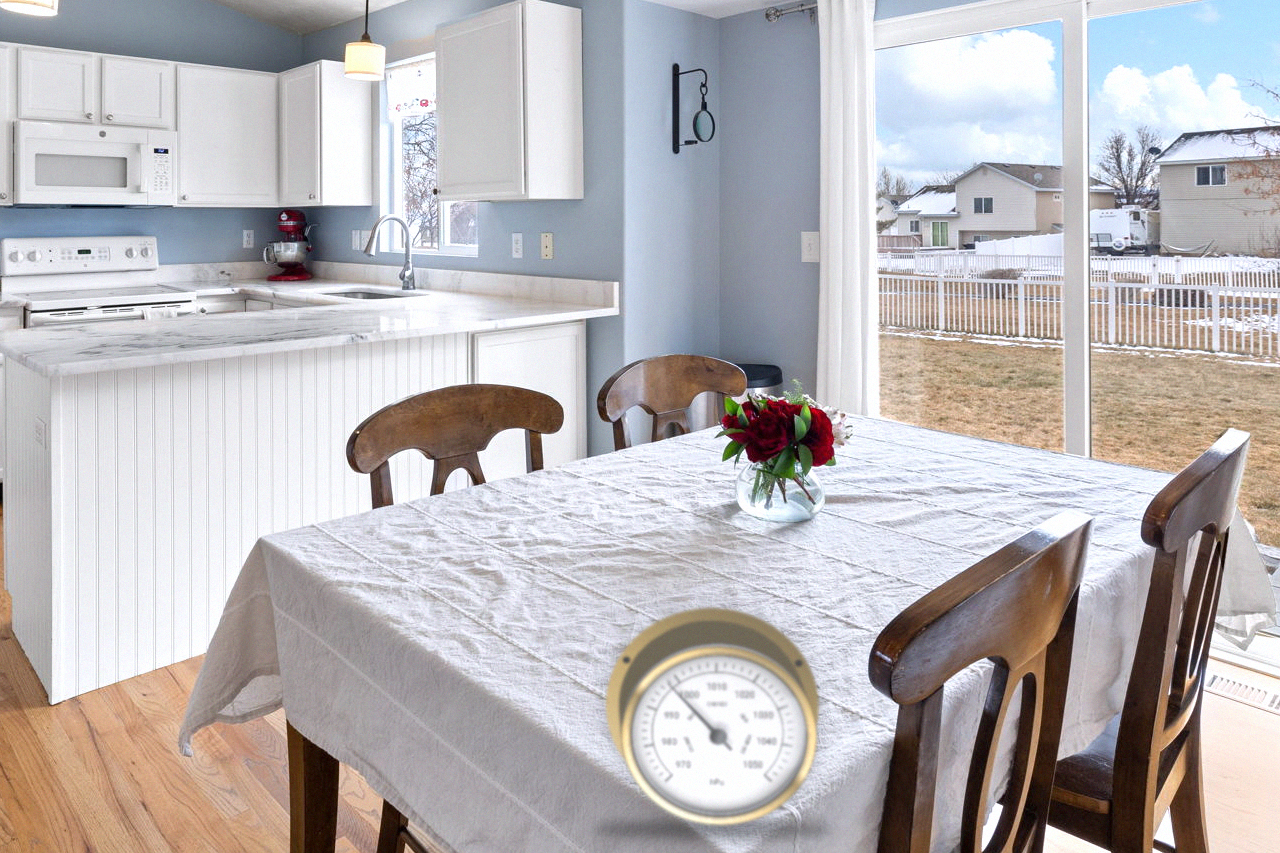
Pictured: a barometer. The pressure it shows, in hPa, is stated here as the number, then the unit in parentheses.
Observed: 998 (hPa)
